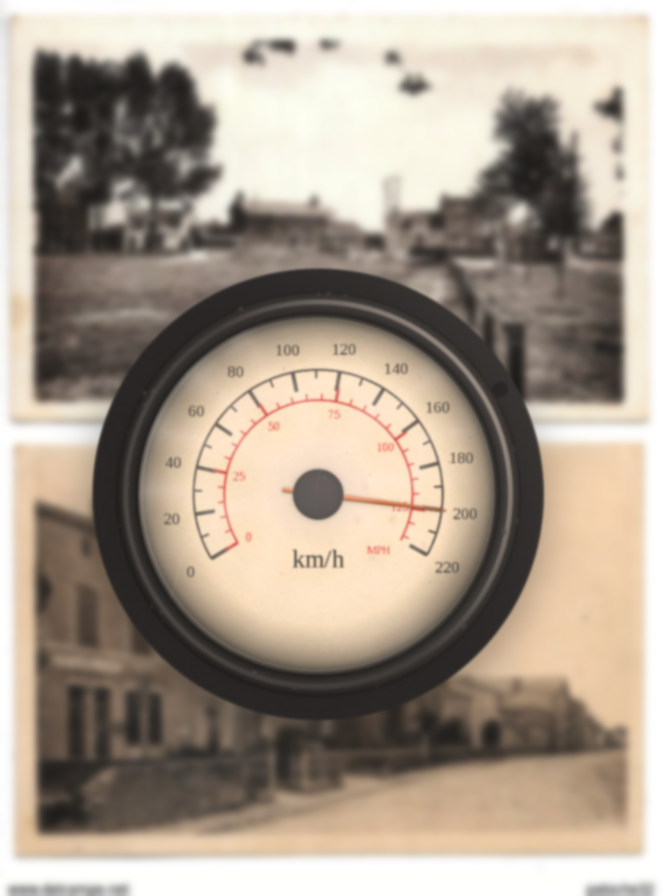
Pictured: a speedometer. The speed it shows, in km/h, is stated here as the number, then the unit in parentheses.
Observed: 200 (km/h)
